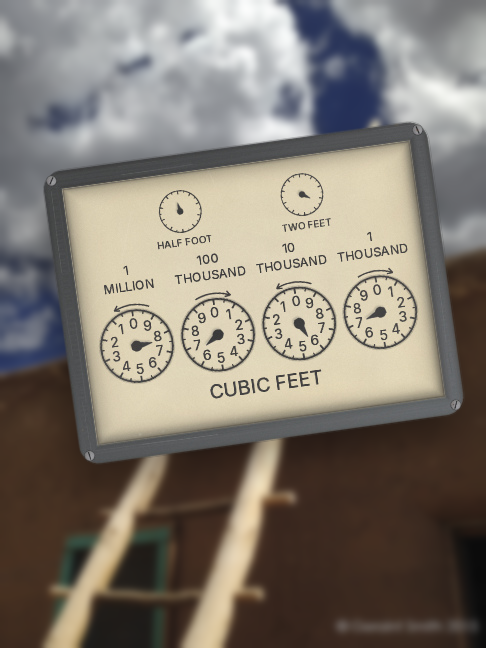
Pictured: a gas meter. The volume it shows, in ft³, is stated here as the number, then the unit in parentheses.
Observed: 765700 (ft³)
